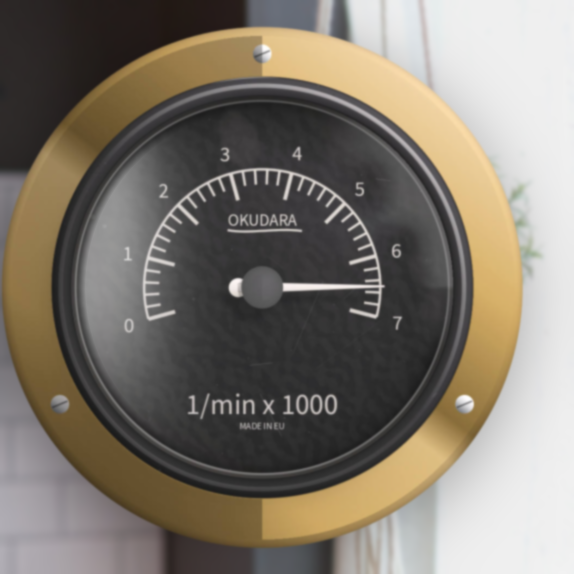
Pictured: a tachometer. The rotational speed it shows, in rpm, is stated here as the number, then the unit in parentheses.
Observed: 6500 (rpm)
